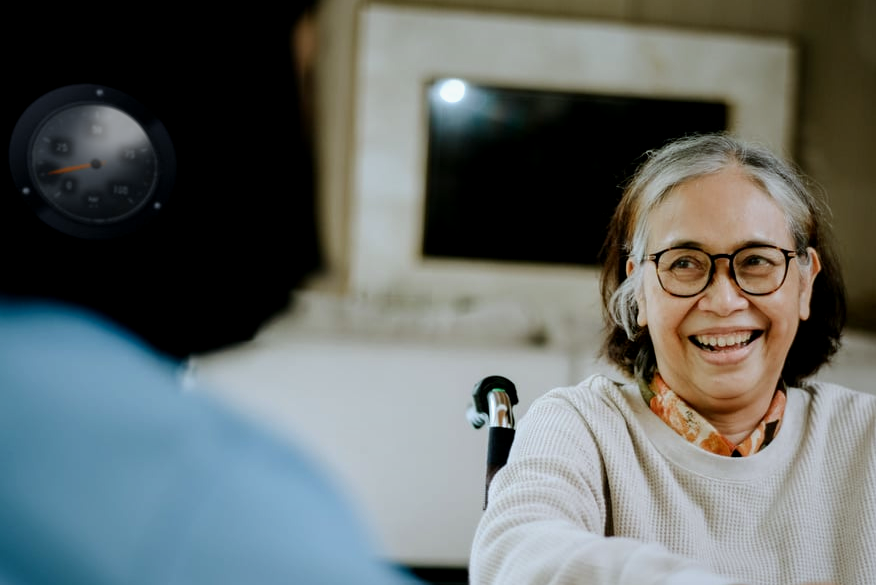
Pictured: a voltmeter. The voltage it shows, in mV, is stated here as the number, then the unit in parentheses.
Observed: 10 (mV)
